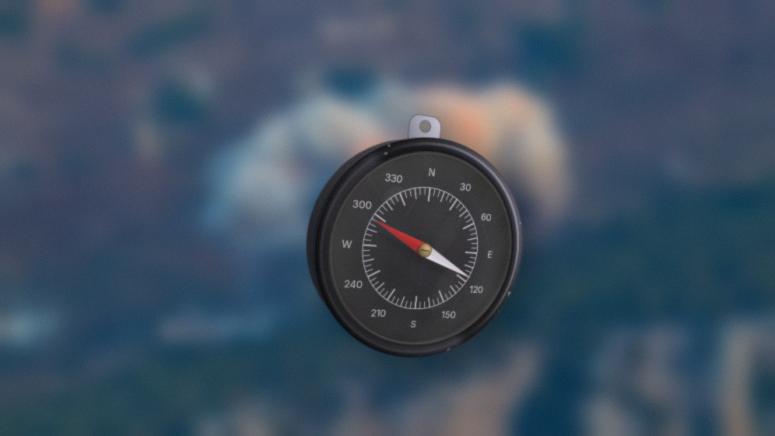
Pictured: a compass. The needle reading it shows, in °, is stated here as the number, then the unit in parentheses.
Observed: 295 (°)
